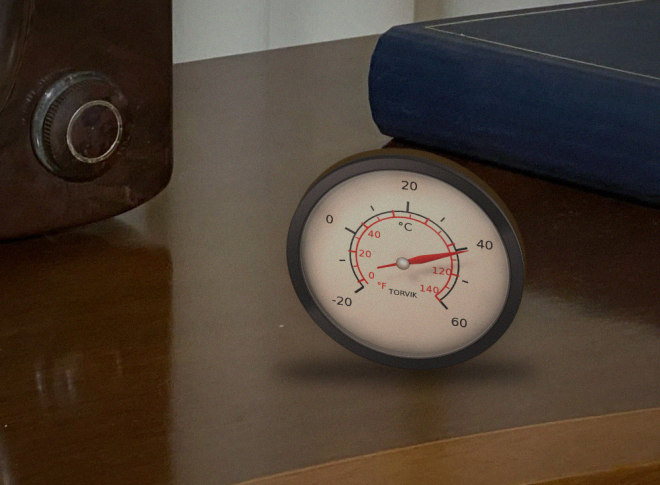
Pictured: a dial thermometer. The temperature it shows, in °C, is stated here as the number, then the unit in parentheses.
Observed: 40 (°C)
